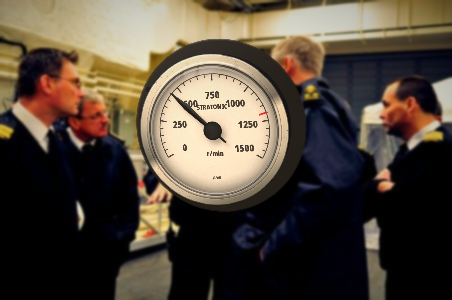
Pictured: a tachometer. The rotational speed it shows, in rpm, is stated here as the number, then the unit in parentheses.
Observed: 450 (rpm)
